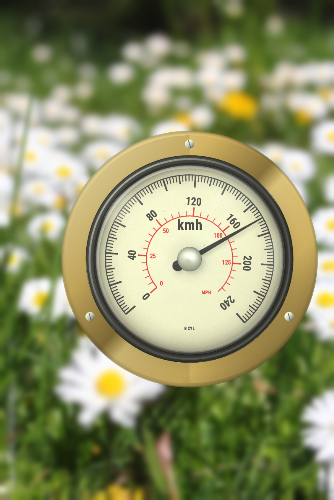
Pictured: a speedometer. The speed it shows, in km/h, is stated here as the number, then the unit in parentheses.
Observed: 170 (km/h)
